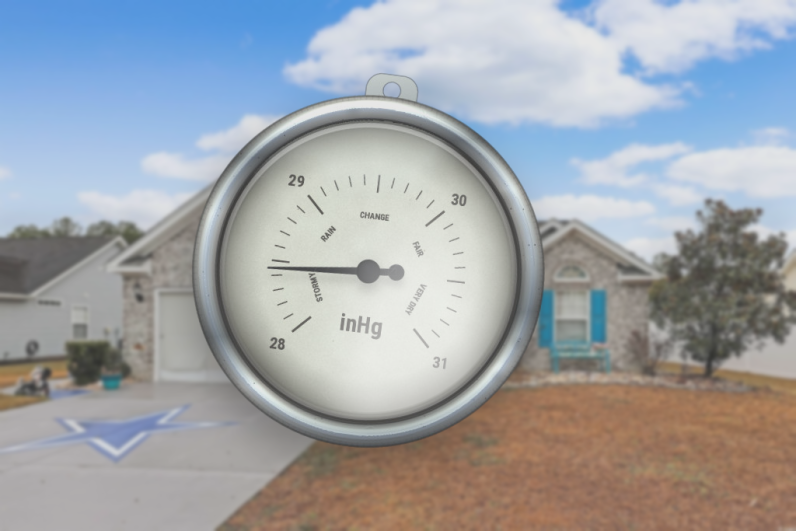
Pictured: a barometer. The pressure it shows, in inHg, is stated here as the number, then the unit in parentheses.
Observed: 28.45 (inHg)
